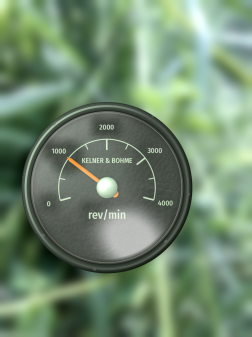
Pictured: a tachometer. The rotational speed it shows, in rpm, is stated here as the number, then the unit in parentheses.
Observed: 1000 (rpm)
